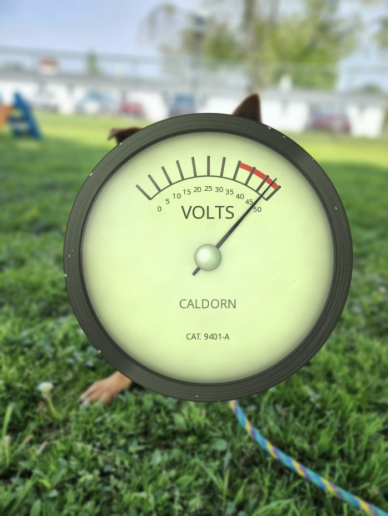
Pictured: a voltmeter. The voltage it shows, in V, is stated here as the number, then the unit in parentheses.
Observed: 47.5 (V)
